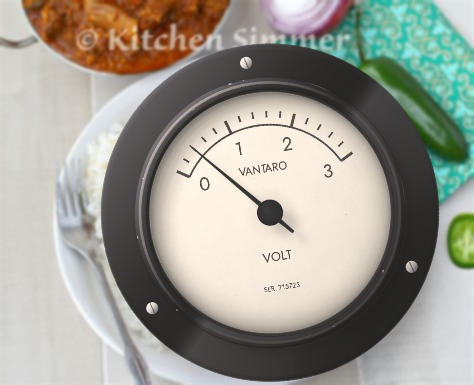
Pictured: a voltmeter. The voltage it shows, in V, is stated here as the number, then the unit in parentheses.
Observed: 0.4 (V)
